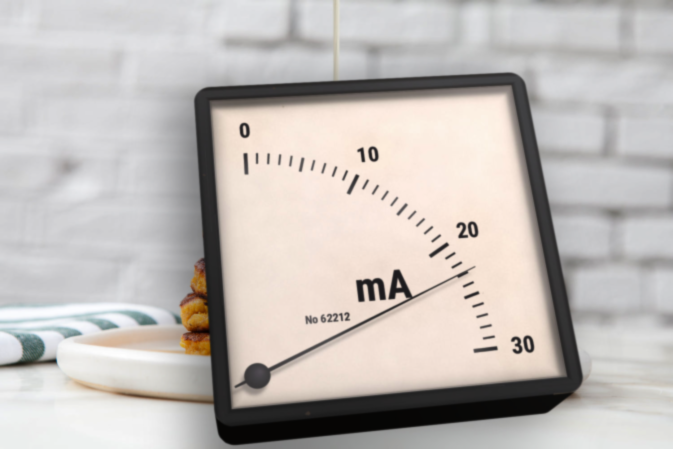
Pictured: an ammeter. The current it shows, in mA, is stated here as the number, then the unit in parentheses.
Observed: 23 (mA)
